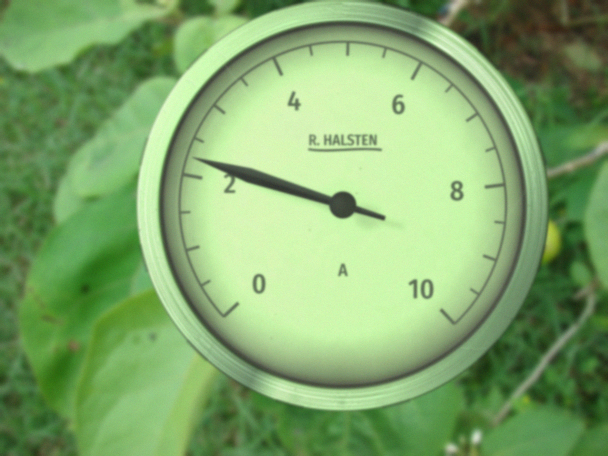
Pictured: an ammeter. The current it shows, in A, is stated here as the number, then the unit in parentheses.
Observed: 2.25 (A)
